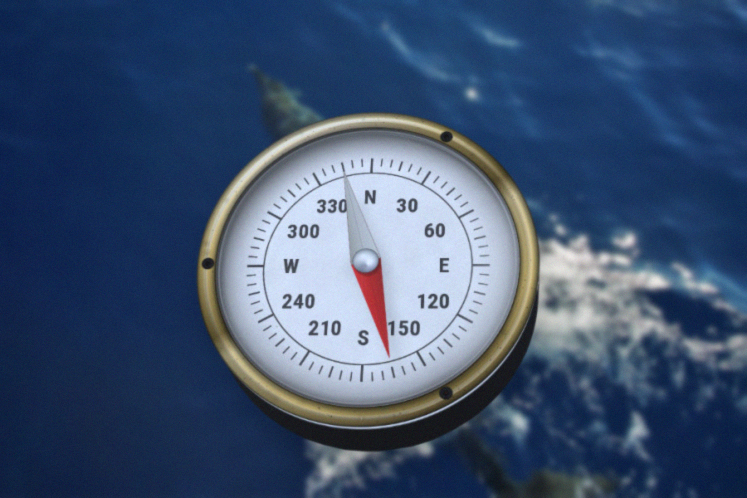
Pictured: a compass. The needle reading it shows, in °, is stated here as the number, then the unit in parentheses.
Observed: 165 (°)
